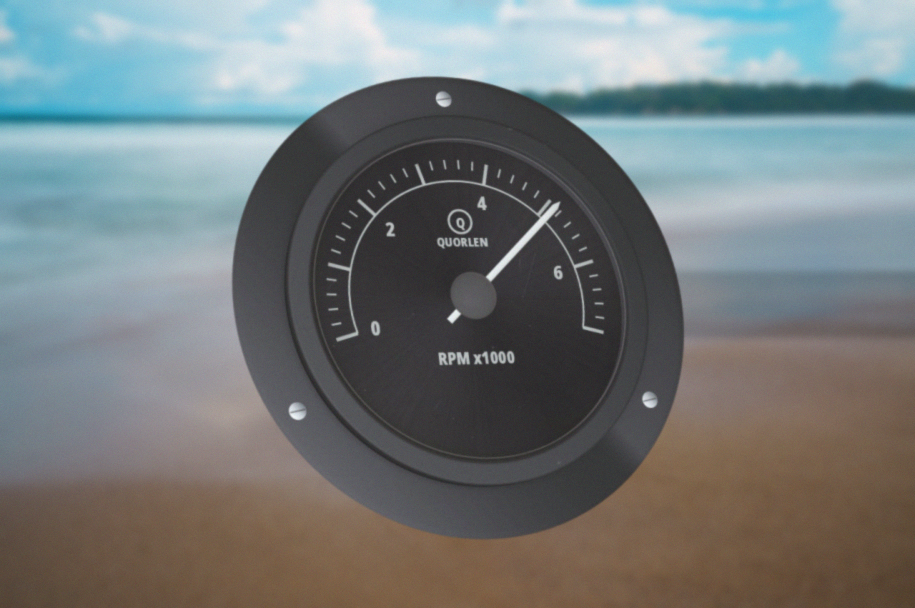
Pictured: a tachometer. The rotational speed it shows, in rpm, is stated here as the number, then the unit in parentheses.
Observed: 5100 (rpm)
